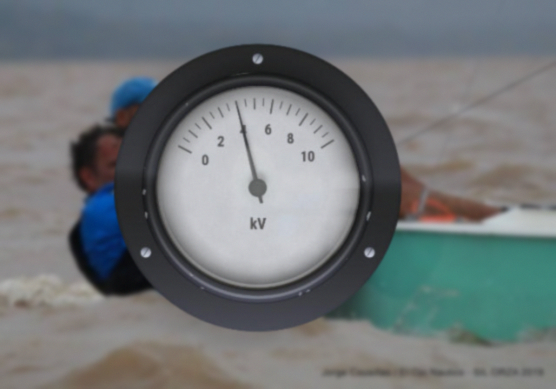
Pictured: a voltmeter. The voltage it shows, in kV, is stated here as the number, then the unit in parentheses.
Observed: 4 (kV)
